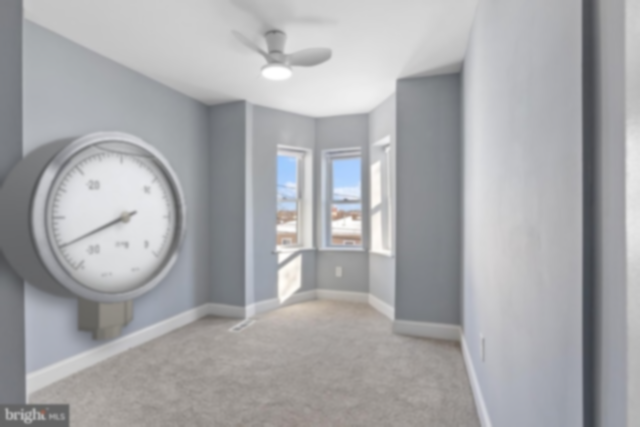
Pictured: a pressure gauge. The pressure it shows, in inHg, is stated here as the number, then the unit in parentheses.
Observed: -27.5 (inHg)
